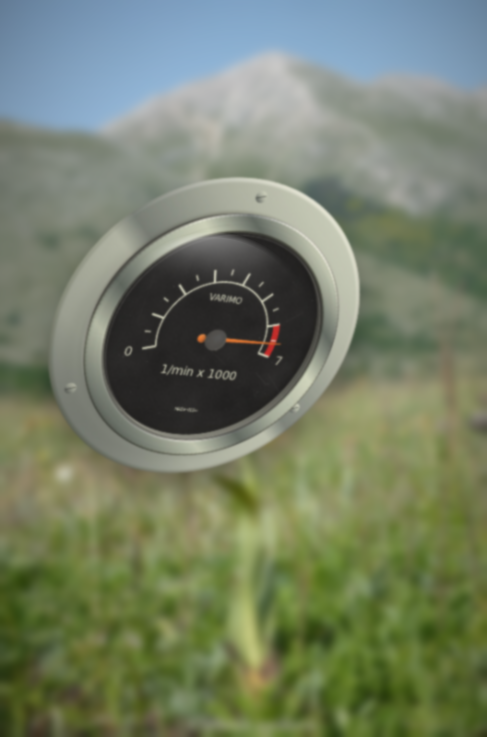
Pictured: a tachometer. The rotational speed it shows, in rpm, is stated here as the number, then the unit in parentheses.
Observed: 6500 (rpm)
